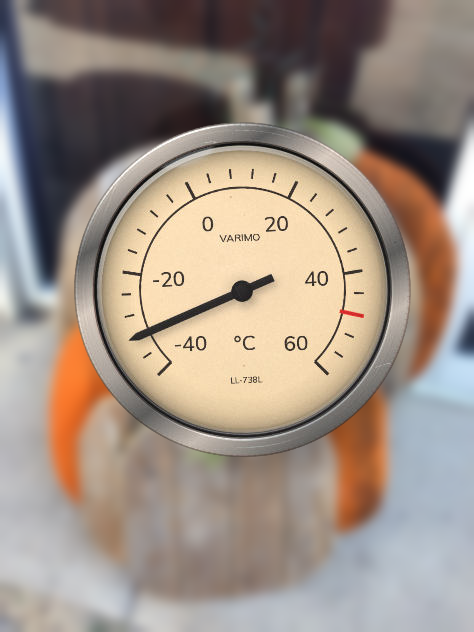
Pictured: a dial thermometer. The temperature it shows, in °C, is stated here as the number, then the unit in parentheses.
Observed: -32 (°C)
